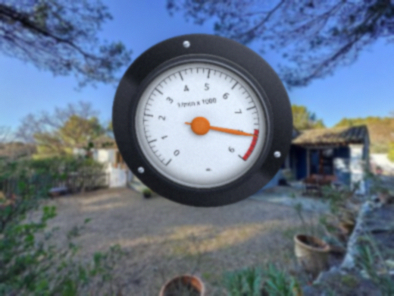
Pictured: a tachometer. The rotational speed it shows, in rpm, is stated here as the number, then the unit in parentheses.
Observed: 8000 (rpm)
